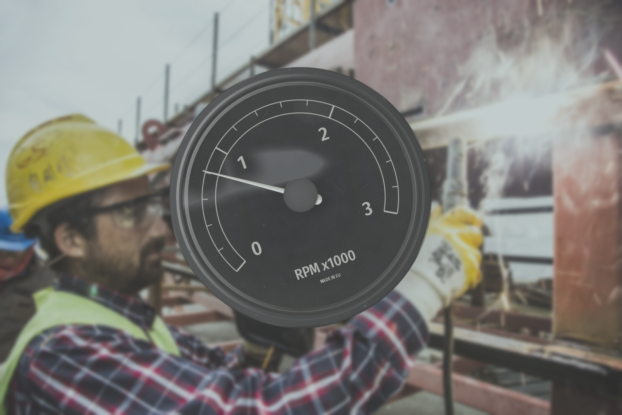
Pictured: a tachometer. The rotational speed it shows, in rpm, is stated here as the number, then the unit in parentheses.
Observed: 800 (rpm)
